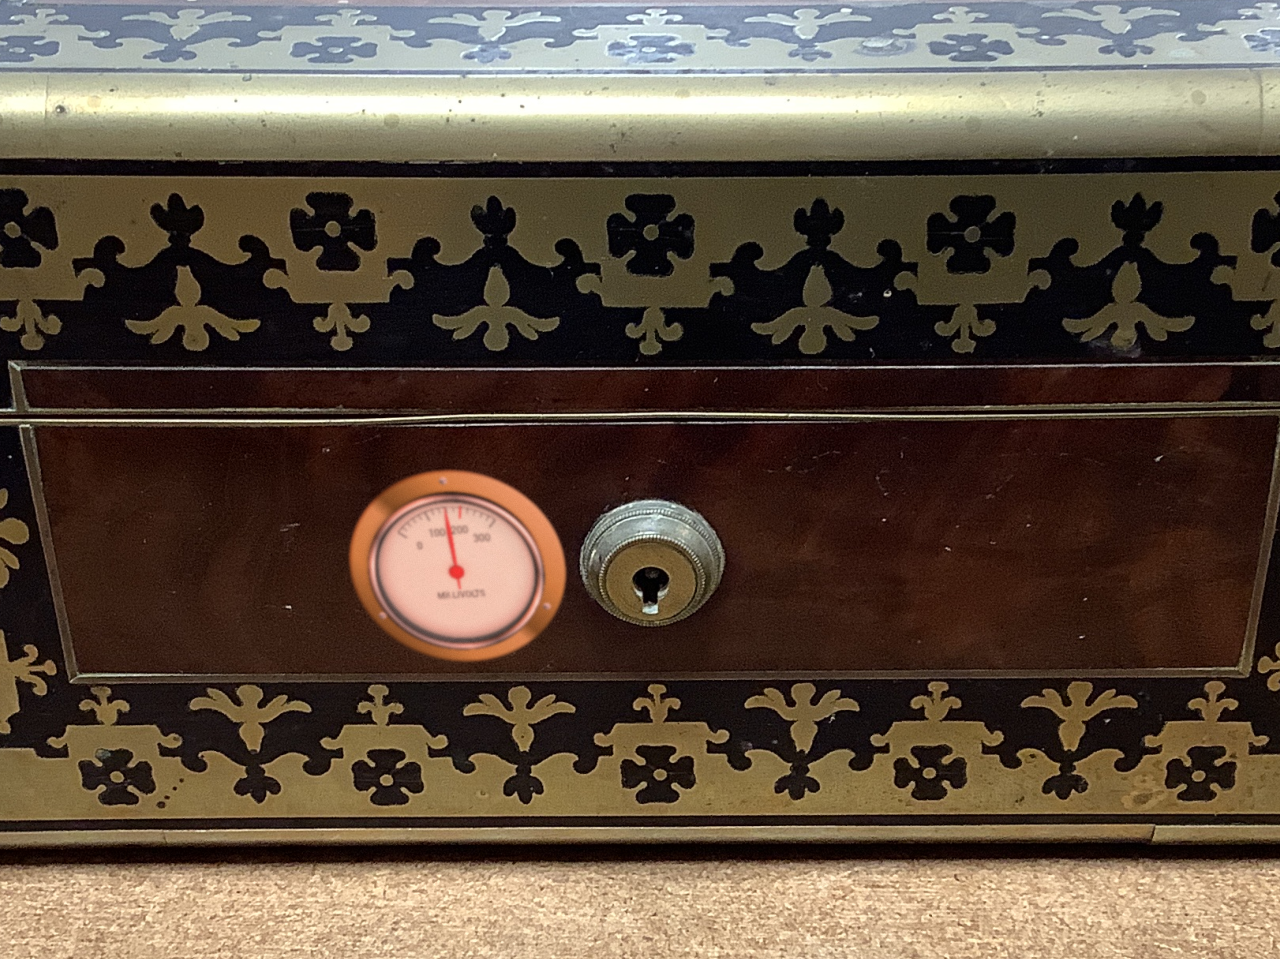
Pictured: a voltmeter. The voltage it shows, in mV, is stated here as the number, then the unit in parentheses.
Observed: 160 (mV)
